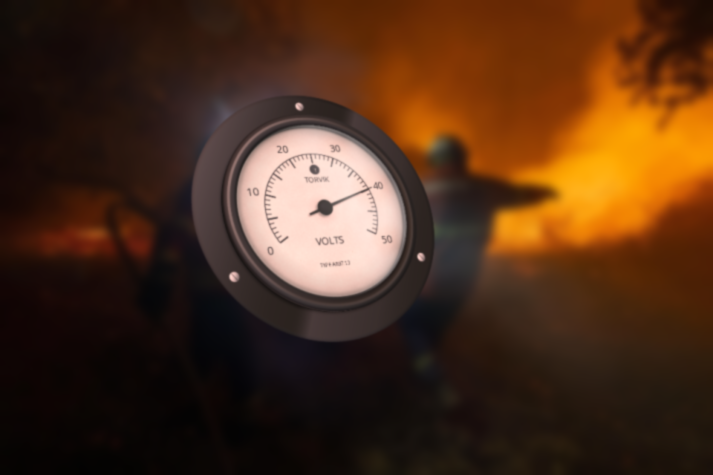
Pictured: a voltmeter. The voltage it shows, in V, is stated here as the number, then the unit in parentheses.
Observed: 40 (V)
